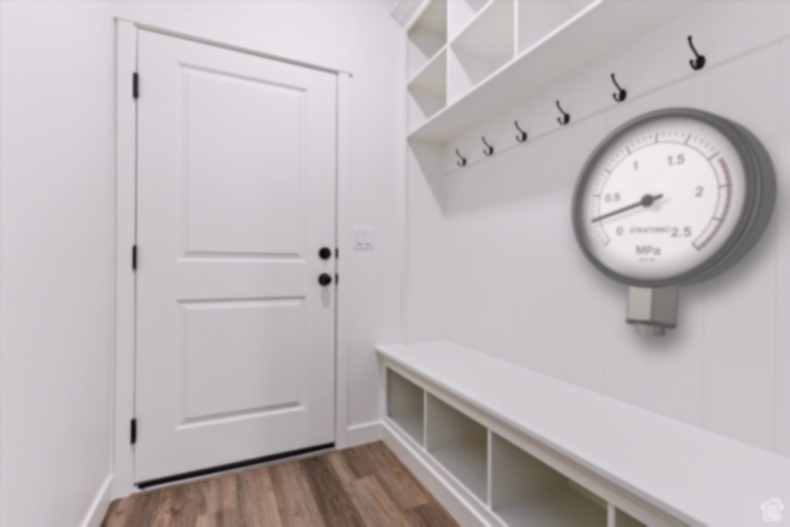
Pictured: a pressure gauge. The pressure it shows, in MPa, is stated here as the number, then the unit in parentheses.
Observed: 0.25 (MPa)
